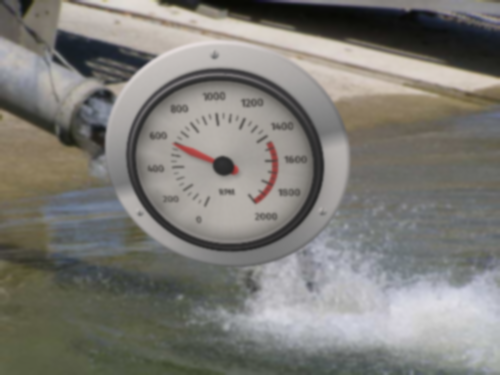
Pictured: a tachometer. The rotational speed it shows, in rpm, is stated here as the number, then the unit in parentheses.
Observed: 600 (rpm)
